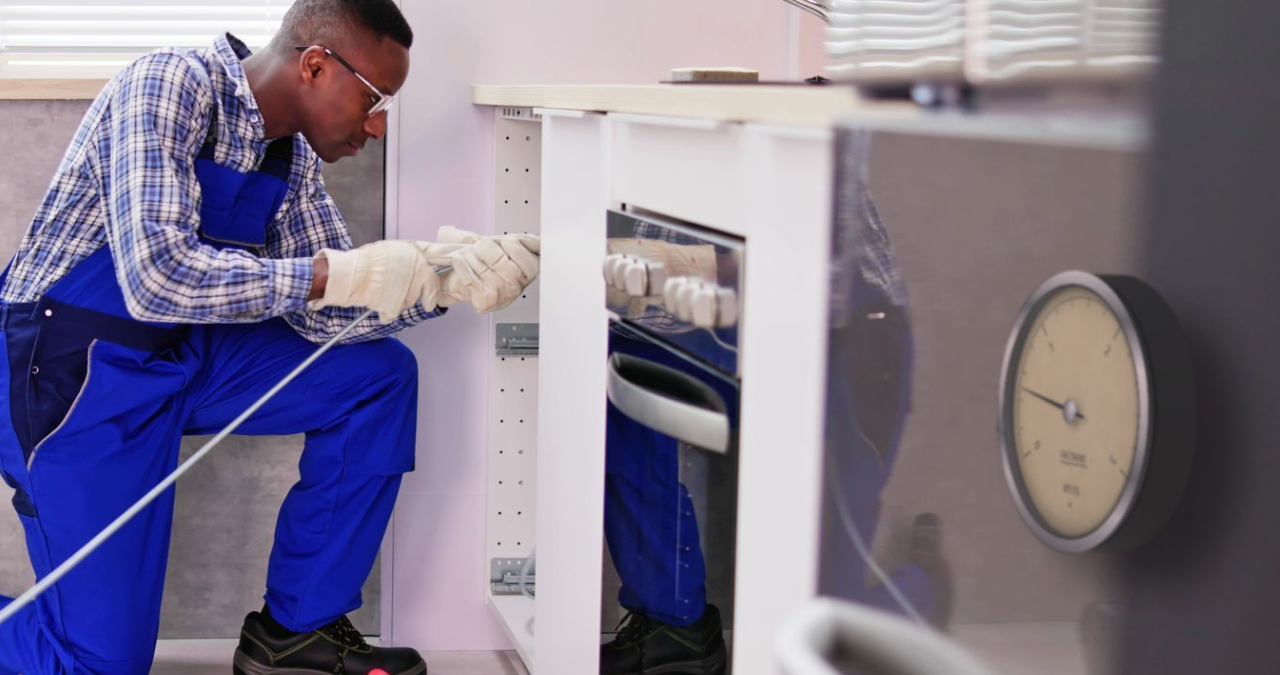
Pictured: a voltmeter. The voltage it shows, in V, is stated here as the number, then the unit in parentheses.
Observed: 0.5 (V)
